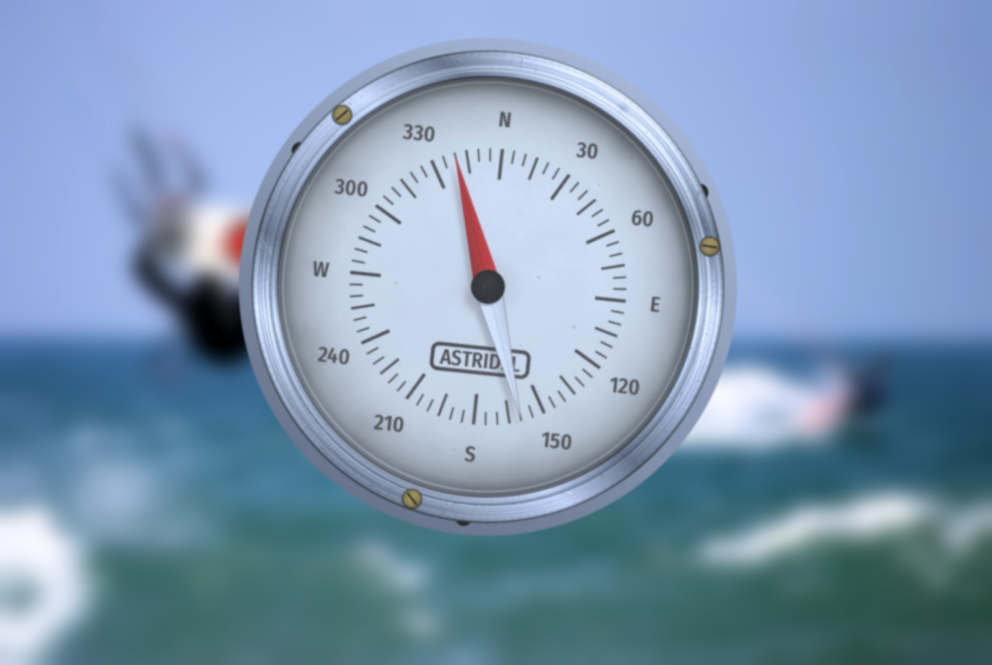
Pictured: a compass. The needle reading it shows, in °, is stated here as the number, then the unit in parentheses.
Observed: 340 (°)
